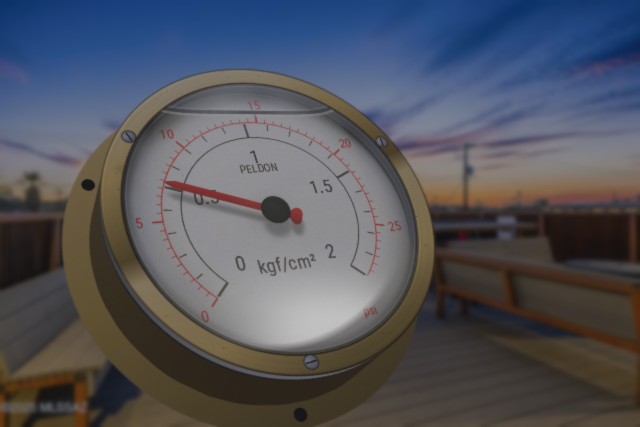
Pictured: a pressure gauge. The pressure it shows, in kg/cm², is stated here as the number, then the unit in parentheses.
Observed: 0.5 (kg/cm²)
